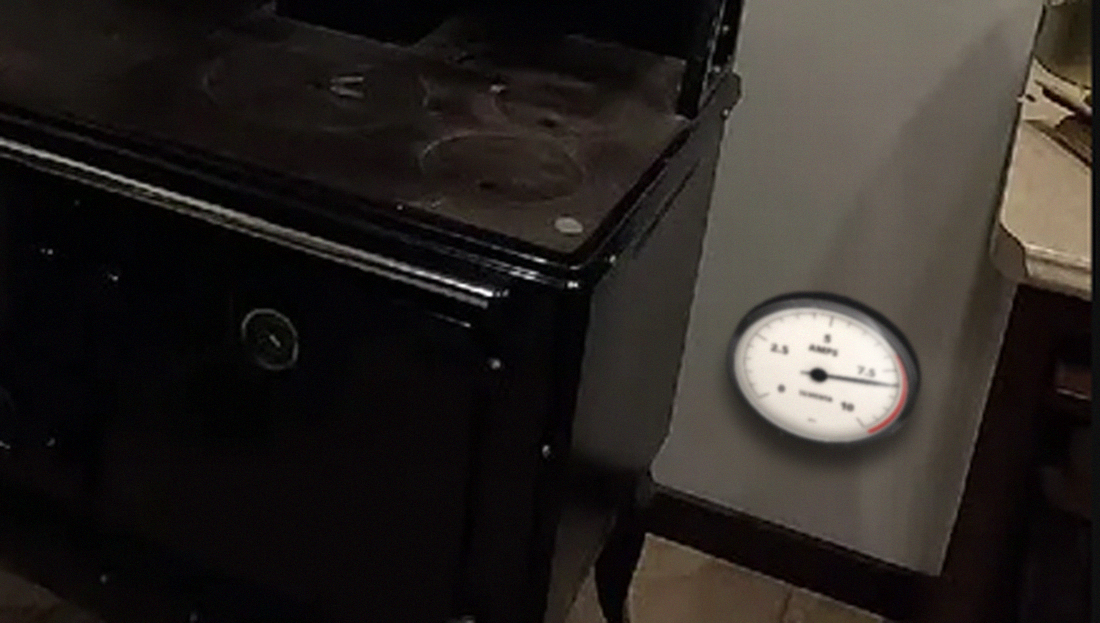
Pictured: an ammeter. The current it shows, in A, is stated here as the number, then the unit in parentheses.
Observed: 8 (A)
